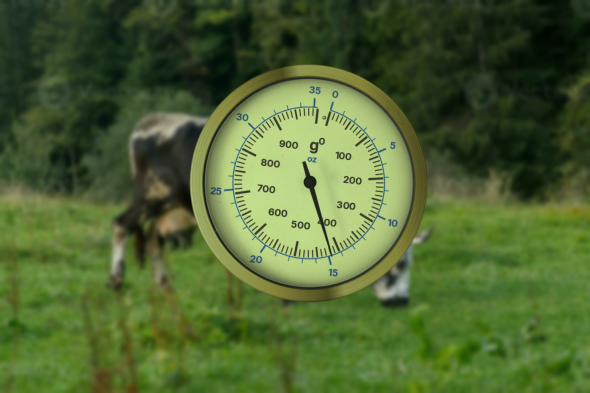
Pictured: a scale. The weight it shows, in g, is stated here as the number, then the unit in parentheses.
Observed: 420 (g)
